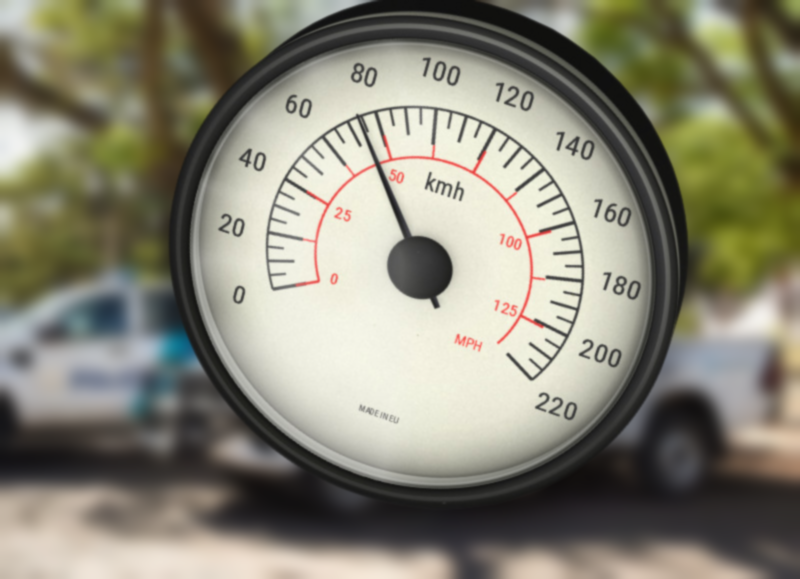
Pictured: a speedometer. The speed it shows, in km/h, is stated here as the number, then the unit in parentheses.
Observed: 75 (km/h)
